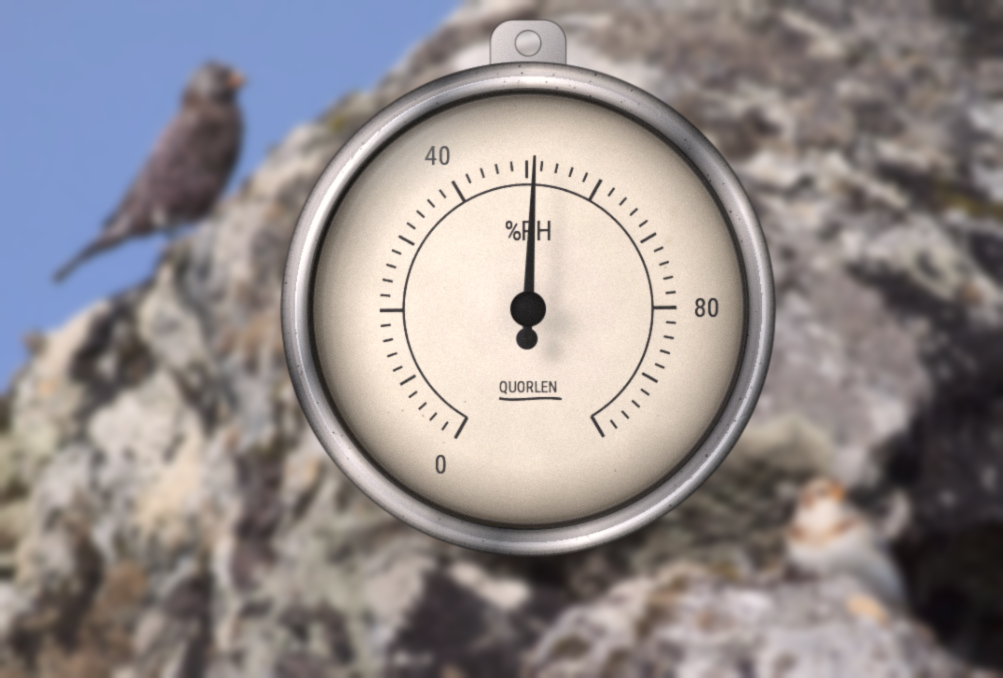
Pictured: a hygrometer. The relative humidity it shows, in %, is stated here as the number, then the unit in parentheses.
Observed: 51 (%)
